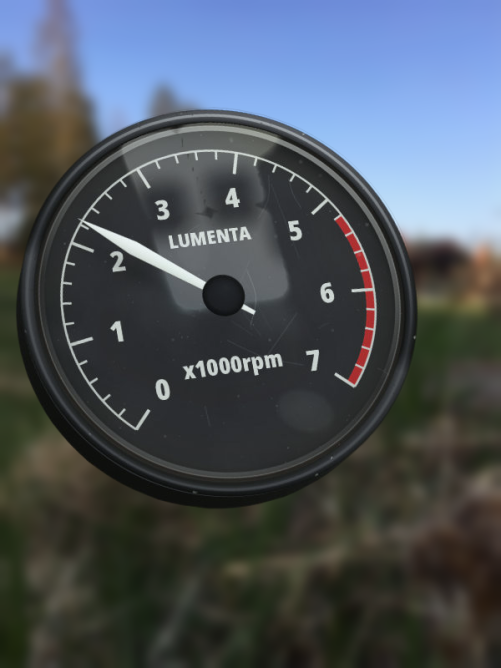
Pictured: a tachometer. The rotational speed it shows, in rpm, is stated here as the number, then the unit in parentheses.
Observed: 2200 (rpm)
